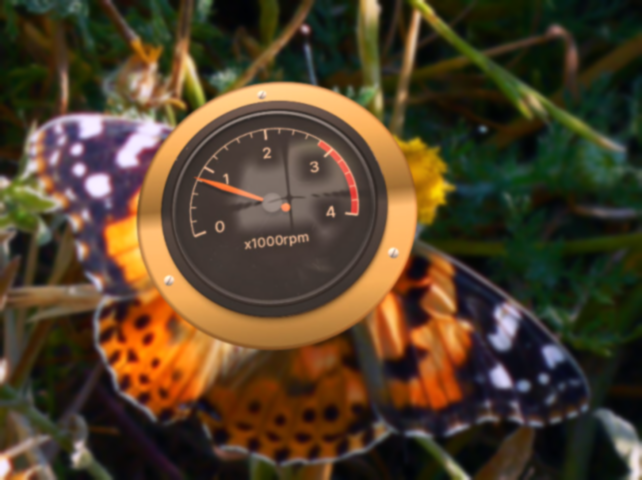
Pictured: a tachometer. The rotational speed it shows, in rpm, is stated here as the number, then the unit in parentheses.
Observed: 800 (rpm)
